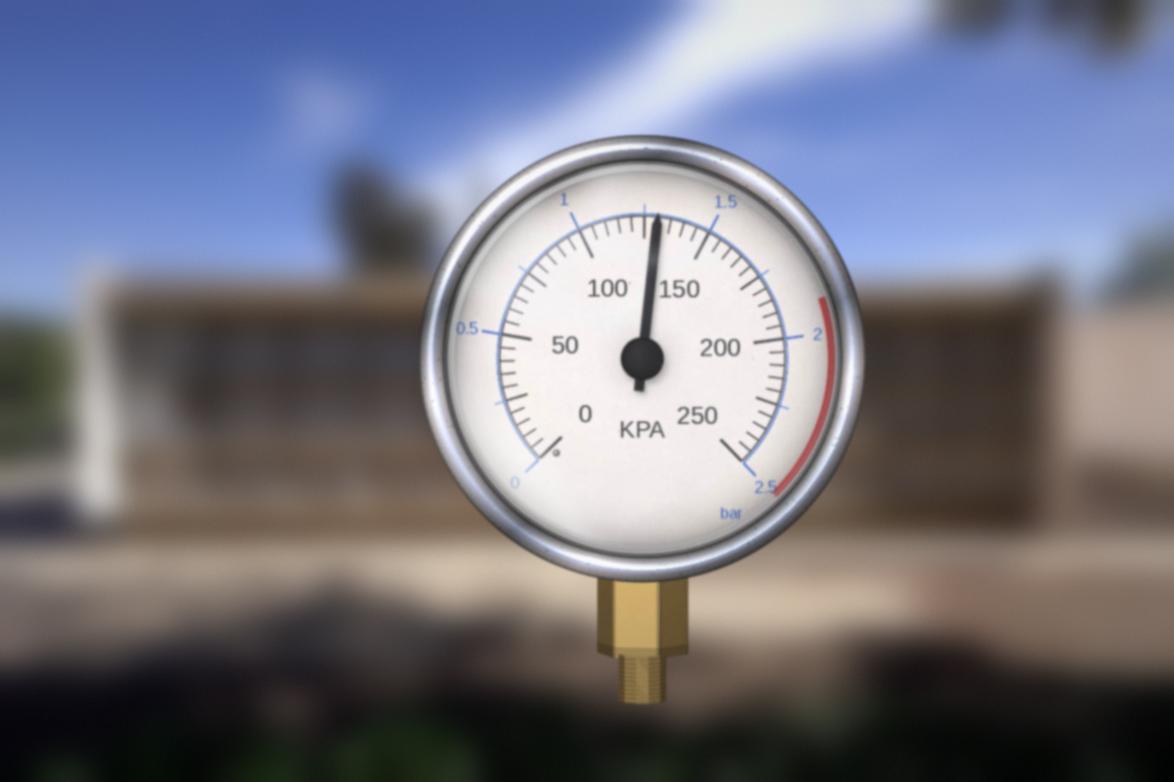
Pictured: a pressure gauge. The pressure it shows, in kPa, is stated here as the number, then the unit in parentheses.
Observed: 130 (kPa)
